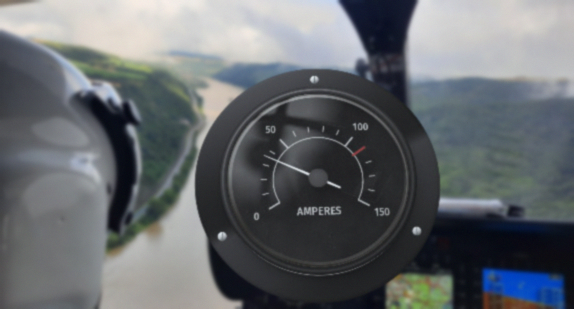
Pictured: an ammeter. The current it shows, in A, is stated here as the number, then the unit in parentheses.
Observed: 35 (A)
